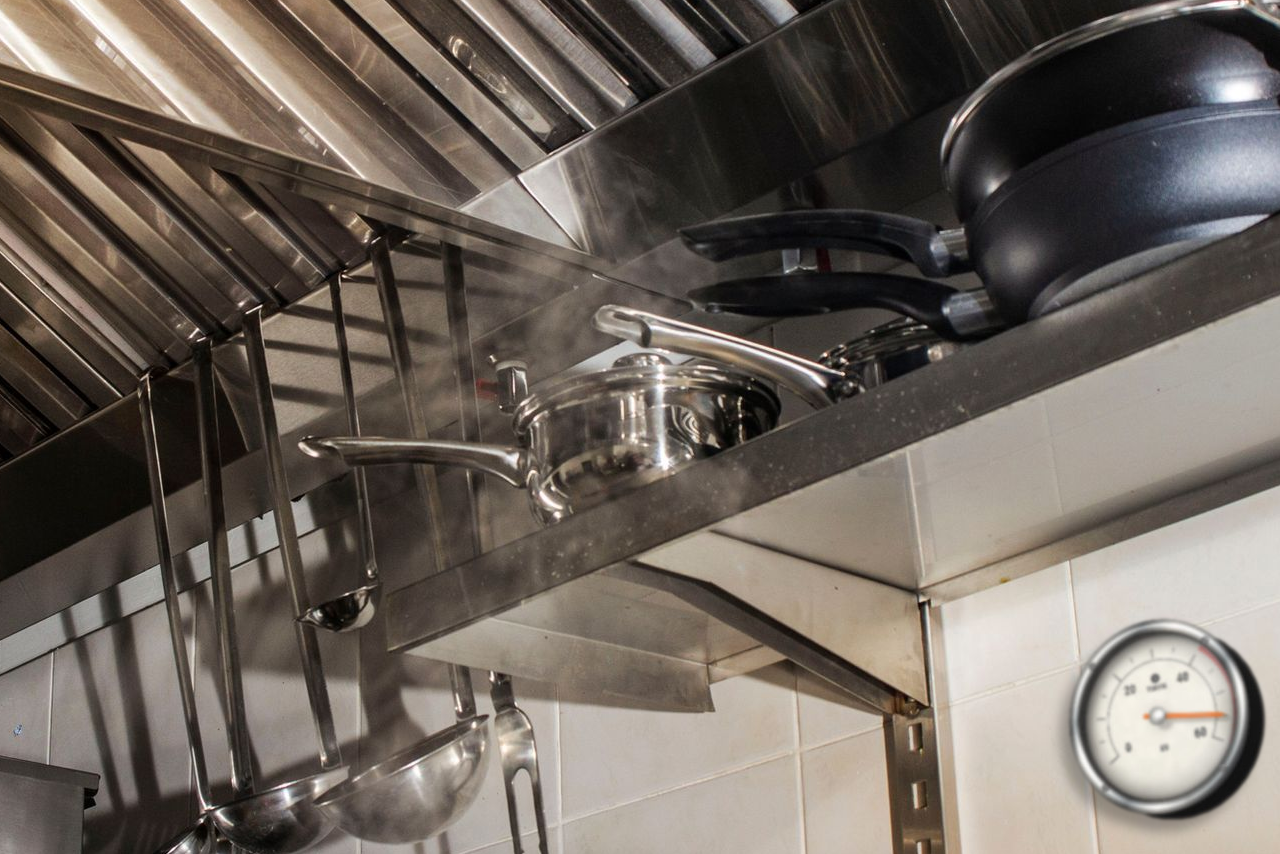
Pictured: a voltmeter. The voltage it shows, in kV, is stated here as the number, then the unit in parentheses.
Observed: 55 (kV)
